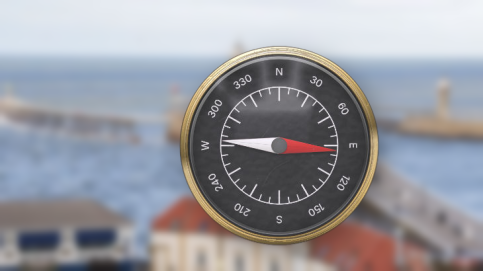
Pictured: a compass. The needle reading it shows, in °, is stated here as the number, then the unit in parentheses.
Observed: 95 (°)
